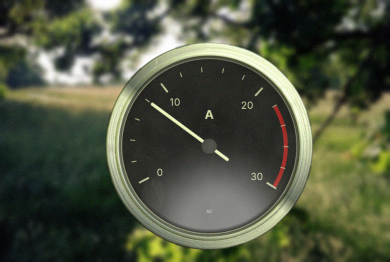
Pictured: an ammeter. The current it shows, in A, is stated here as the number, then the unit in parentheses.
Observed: 8 (A)
